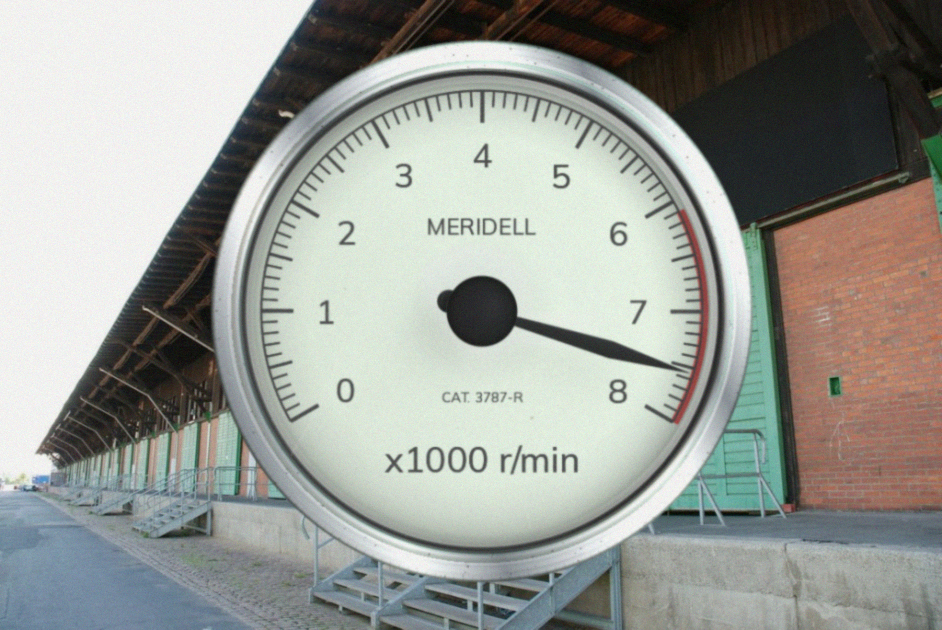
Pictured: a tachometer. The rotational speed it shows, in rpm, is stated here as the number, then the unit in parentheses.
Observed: 7550 (rpm)
